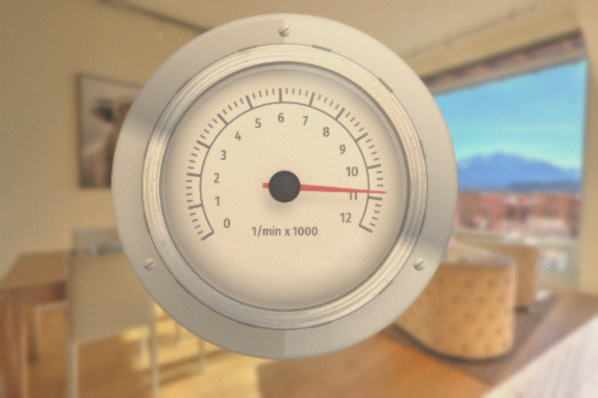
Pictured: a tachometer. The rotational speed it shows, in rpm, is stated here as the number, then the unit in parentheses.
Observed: 10800 (rpm)
